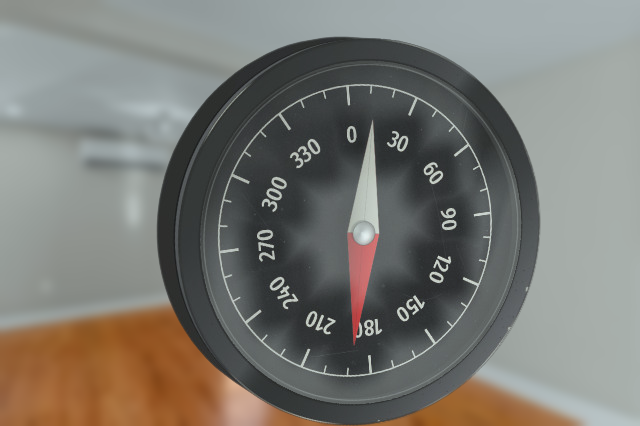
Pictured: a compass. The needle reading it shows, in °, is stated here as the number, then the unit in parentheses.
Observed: 190 (°)
